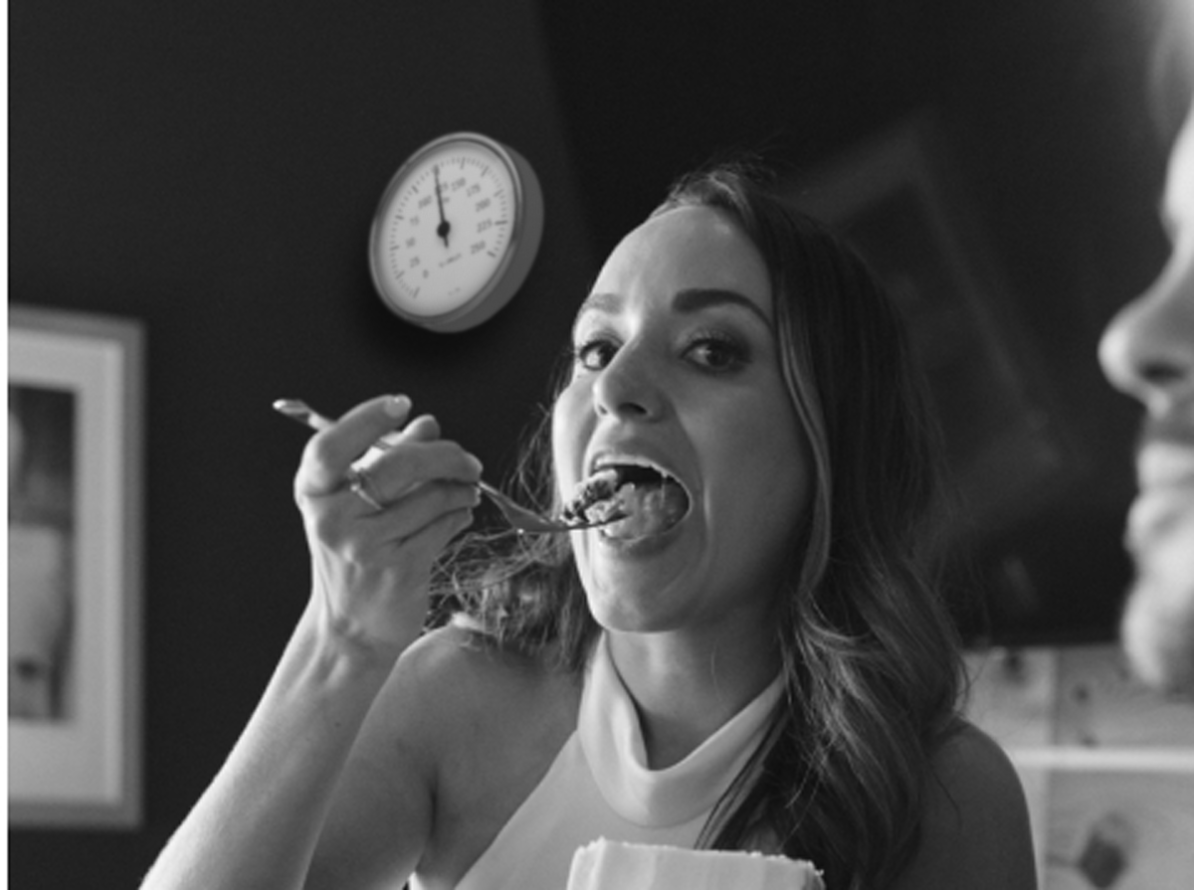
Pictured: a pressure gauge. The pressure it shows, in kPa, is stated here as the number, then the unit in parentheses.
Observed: 125 (kPa)
